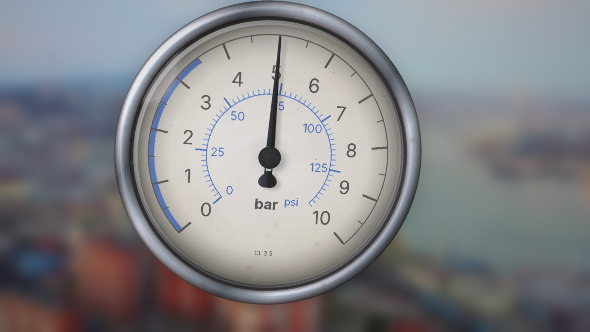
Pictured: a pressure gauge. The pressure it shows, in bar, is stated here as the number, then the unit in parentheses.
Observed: 5 (bar)
